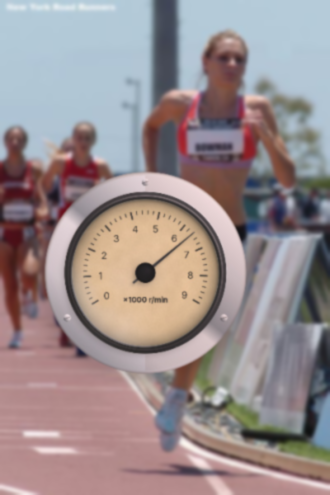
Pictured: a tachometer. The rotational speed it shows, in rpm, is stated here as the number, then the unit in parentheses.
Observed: 6400 (rpm)
